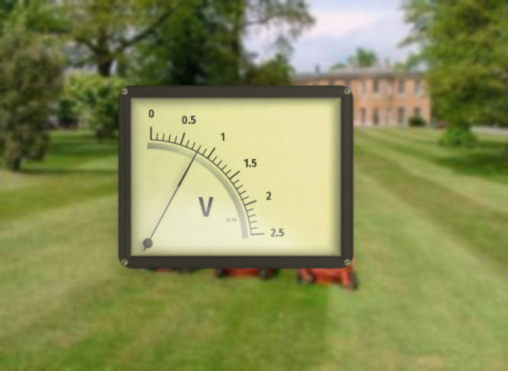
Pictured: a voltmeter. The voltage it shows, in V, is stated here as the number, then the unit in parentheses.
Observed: 0.8 (V)
